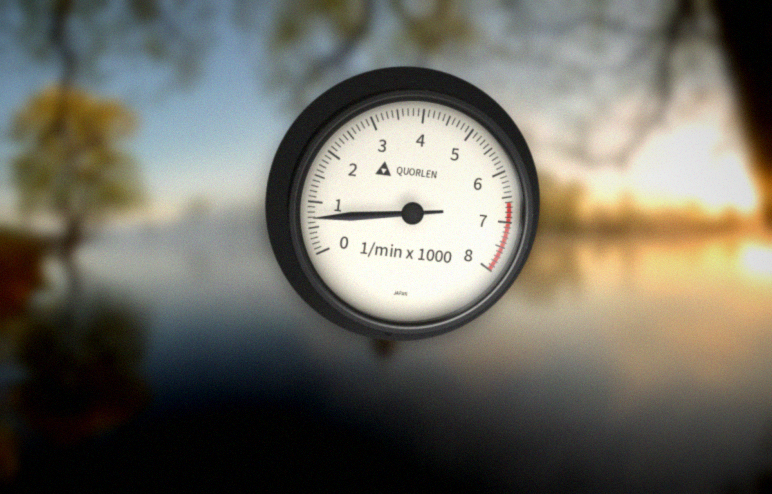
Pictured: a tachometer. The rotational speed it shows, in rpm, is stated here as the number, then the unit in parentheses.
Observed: 700 (rpm)
